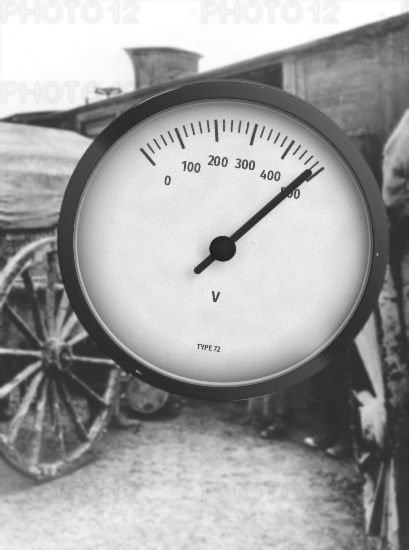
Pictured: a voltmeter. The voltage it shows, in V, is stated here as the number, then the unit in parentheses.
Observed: 480 (V)
